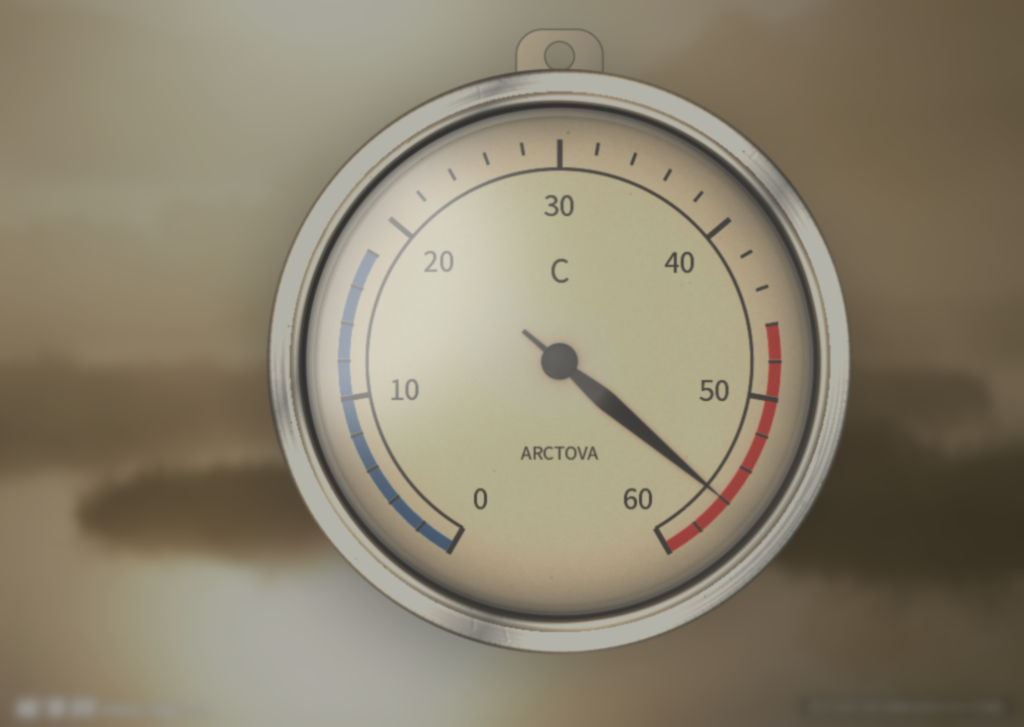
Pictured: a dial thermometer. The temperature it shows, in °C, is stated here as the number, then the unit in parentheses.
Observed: 56 (°C)
